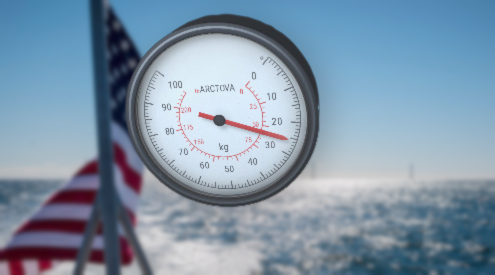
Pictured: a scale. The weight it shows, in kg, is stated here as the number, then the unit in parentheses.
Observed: 25 (kg)
